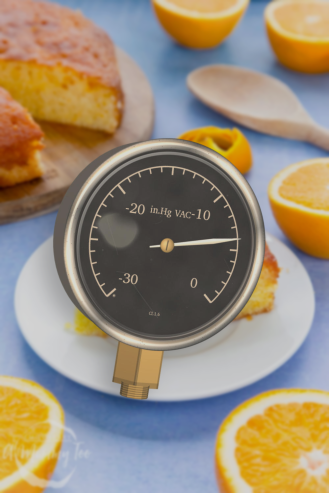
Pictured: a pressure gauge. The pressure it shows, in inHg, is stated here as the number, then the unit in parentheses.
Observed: -6 (inHg)
